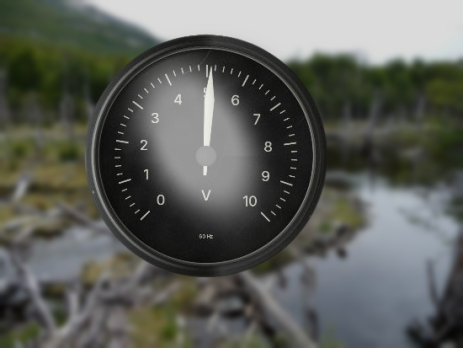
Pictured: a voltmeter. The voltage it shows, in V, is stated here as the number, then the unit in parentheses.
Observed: 5.1 (V)
